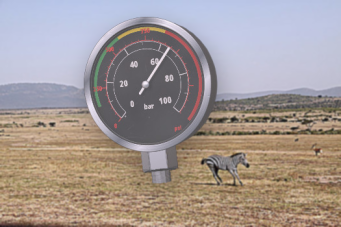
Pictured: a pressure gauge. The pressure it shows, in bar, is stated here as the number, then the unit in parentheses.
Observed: 65 (bar)
